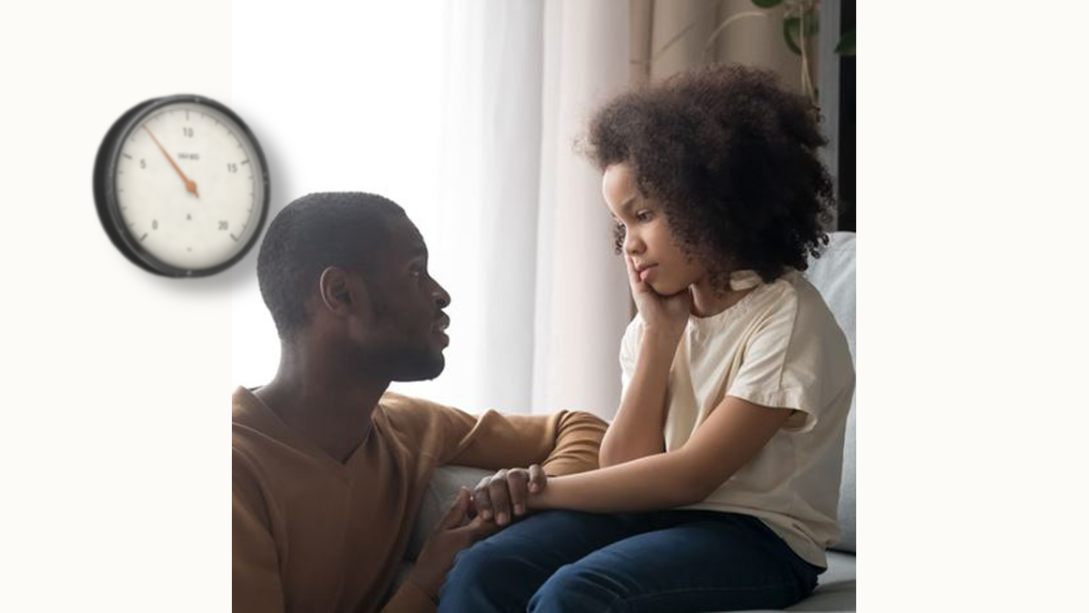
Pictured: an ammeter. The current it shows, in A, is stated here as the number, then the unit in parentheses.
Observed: 7 (A)
